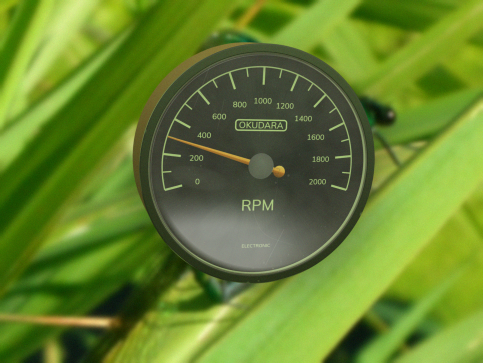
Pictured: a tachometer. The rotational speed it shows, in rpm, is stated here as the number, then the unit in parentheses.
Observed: 300 (rpm)
